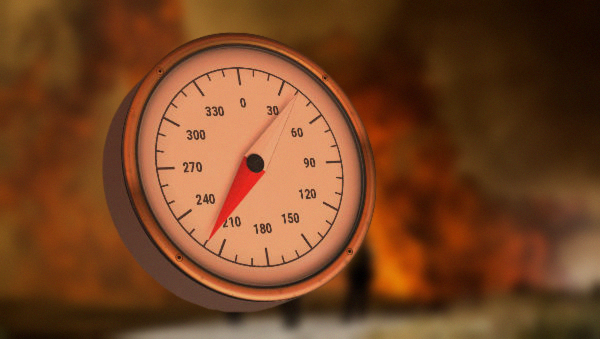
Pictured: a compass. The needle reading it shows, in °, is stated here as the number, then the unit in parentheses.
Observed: 220 (°)
